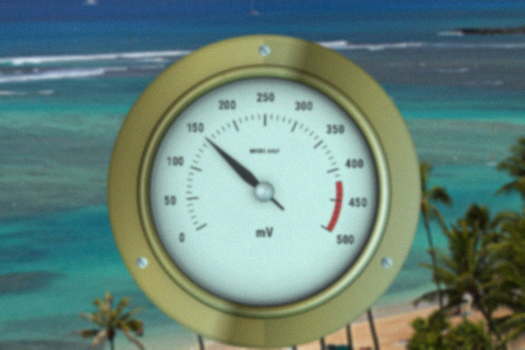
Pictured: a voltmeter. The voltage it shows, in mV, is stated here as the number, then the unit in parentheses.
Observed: 150 (mV)
